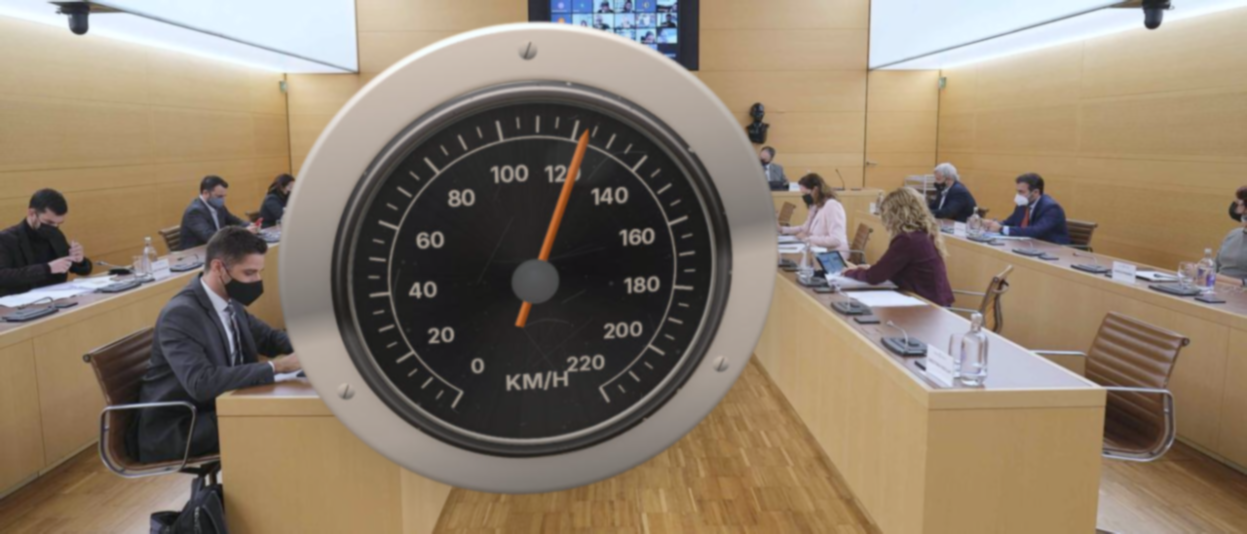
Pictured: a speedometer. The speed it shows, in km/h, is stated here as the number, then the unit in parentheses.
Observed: 122.5 (km/h)
